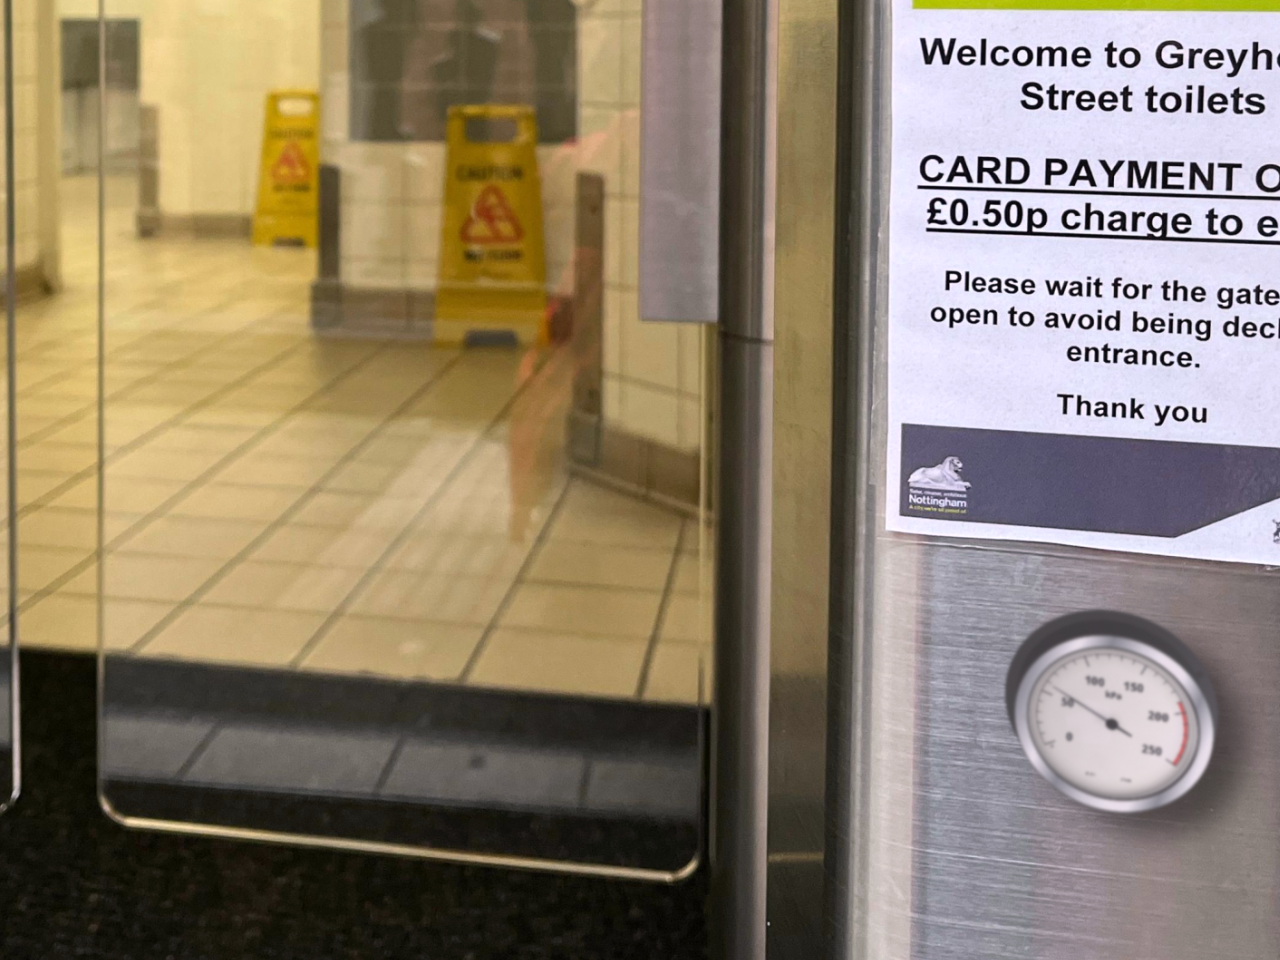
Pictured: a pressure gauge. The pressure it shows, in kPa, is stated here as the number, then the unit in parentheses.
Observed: 60 (kPa)
